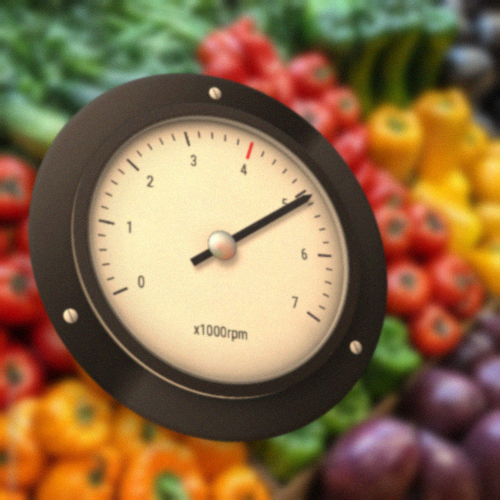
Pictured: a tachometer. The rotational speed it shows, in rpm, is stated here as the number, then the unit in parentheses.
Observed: 5100 (rpm)
